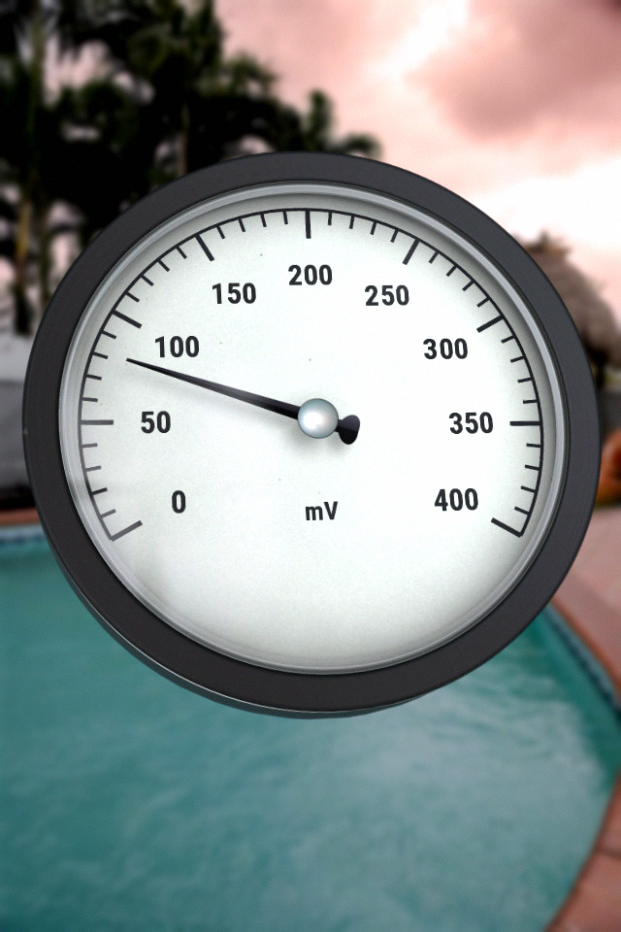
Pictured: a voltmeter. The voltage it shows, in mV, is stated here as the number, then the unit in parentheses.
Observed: 80 (mV)
